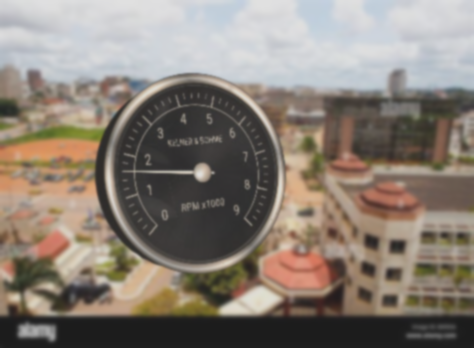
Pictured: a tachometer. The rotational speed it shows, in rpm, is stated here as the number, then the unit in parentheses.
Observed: 1600 (rpm)
